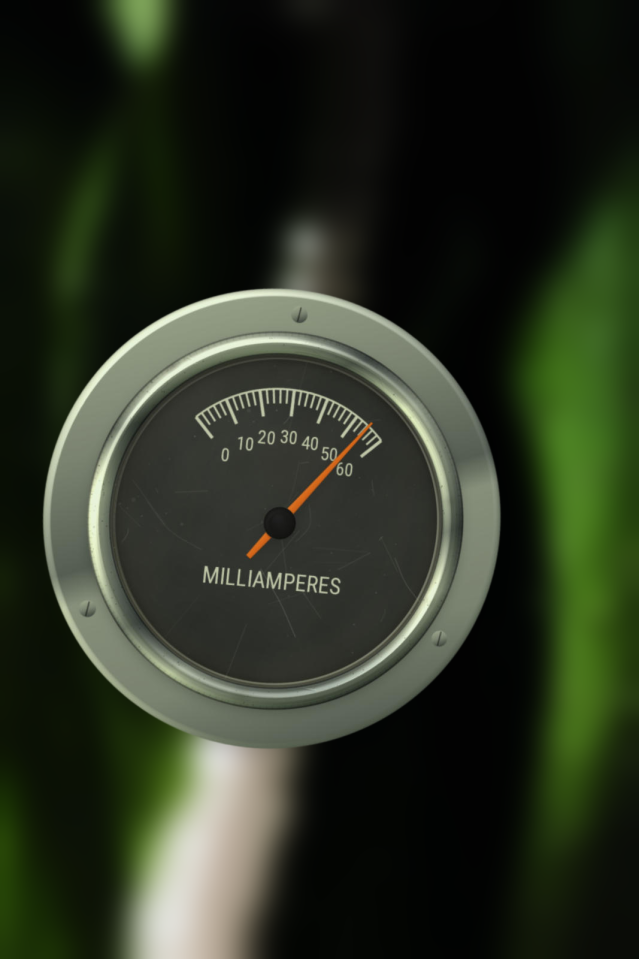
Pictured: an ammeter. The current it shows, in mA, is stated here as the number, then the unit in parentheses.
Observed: 54 (mA)
